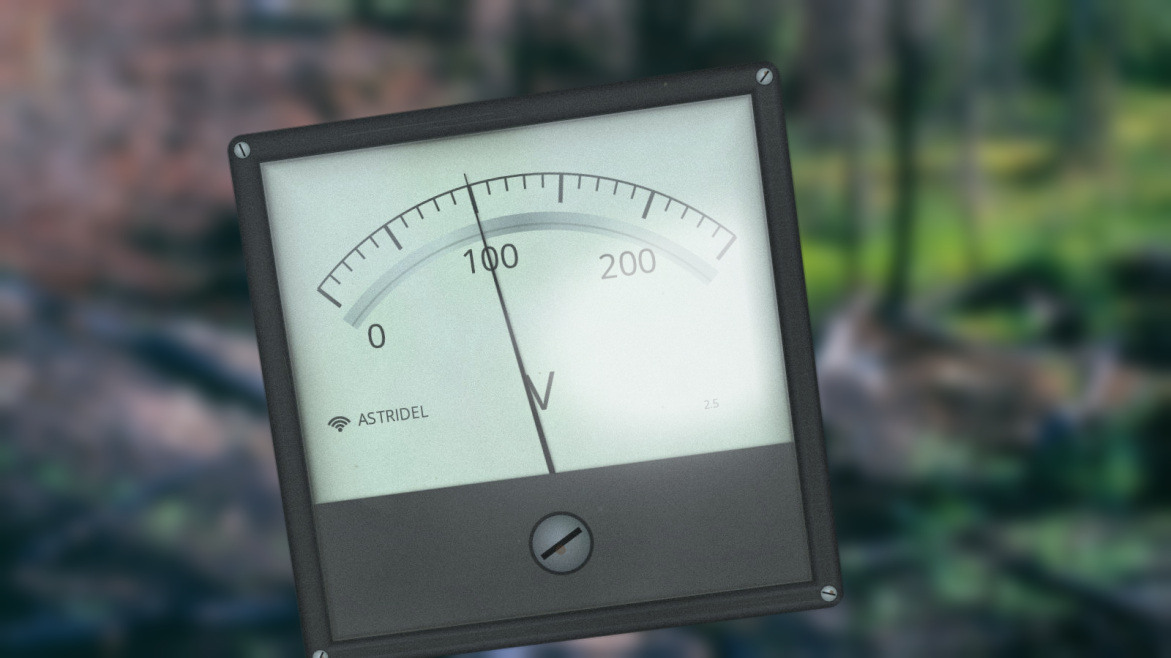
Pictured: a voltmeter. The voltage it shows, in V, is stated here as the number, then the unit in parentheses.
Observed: 100 (V)
